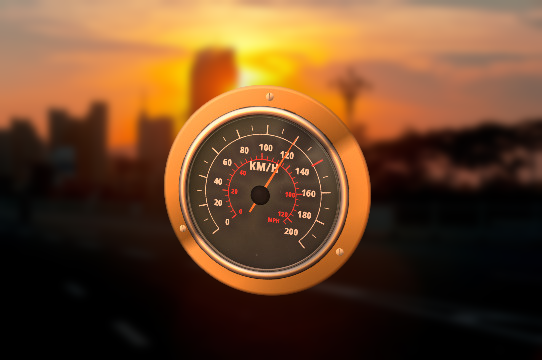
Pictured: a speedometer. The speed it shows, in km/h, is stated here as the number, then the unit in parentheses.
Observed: 120 (km/h)
